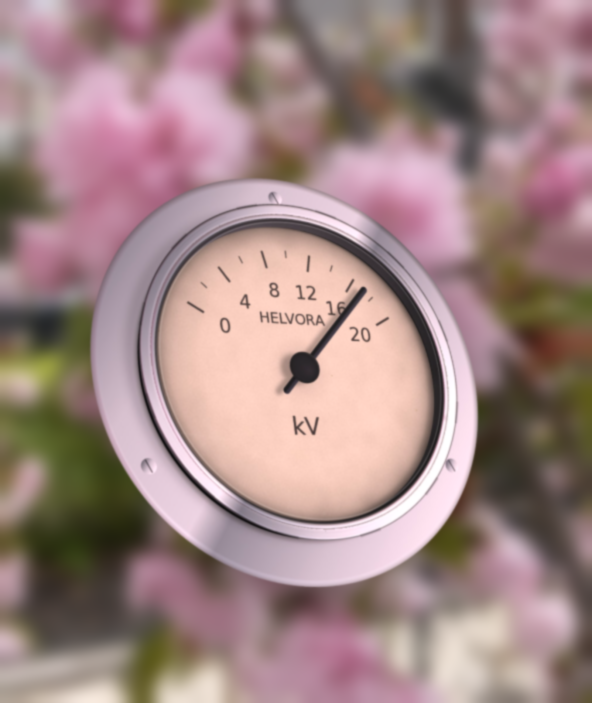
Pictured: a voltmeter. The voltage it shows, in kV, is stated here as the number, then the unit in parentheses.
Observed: 17 (kV)
